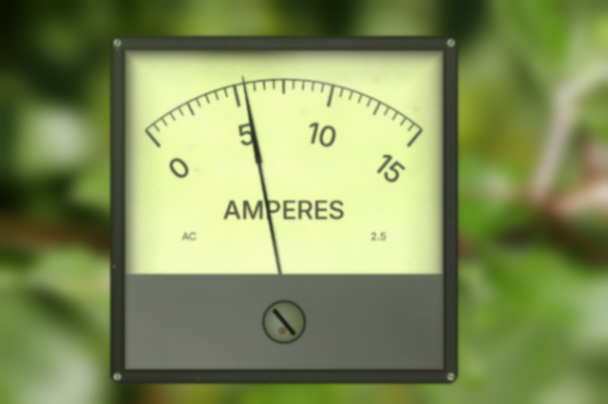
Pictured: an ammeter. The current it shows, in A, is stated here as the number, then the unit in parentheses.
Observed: 5.5 (A)
